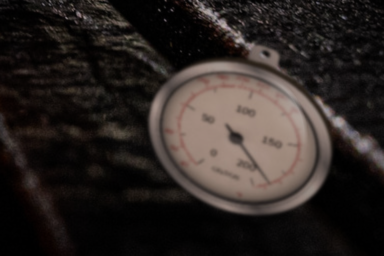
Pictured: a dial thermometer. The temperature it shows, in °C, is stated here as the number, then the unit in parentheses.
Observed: 187.5 (°C)
